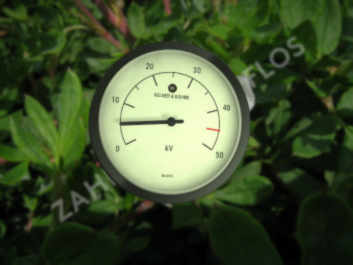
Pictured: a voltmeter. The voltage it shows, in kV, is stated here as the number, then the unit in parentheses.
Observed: 5 (kV)
